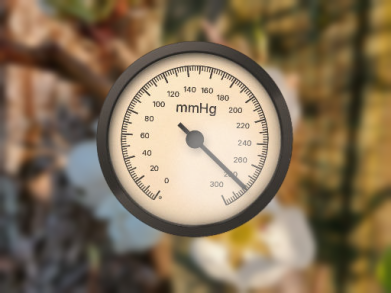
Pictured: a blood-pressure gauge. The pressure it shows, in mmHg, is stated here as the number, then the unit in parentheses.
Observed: 280 (mmHg)
